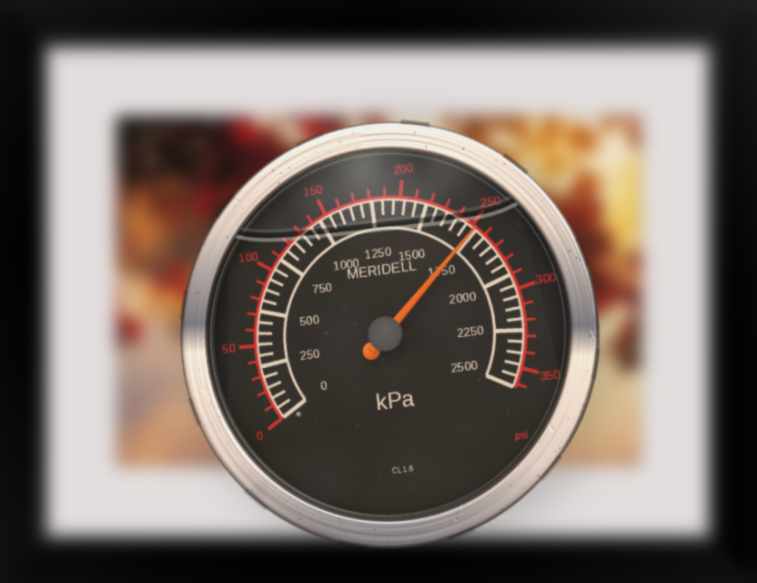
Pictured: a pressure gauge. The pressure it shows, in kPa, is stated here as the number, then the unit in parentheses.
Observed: 1750 (kPa)
